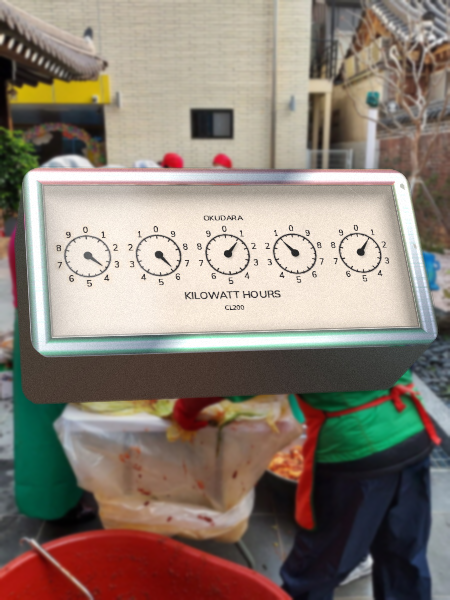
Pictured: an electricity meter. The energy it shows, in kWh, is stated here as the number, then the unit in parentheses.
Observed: 36111 (kWh)
